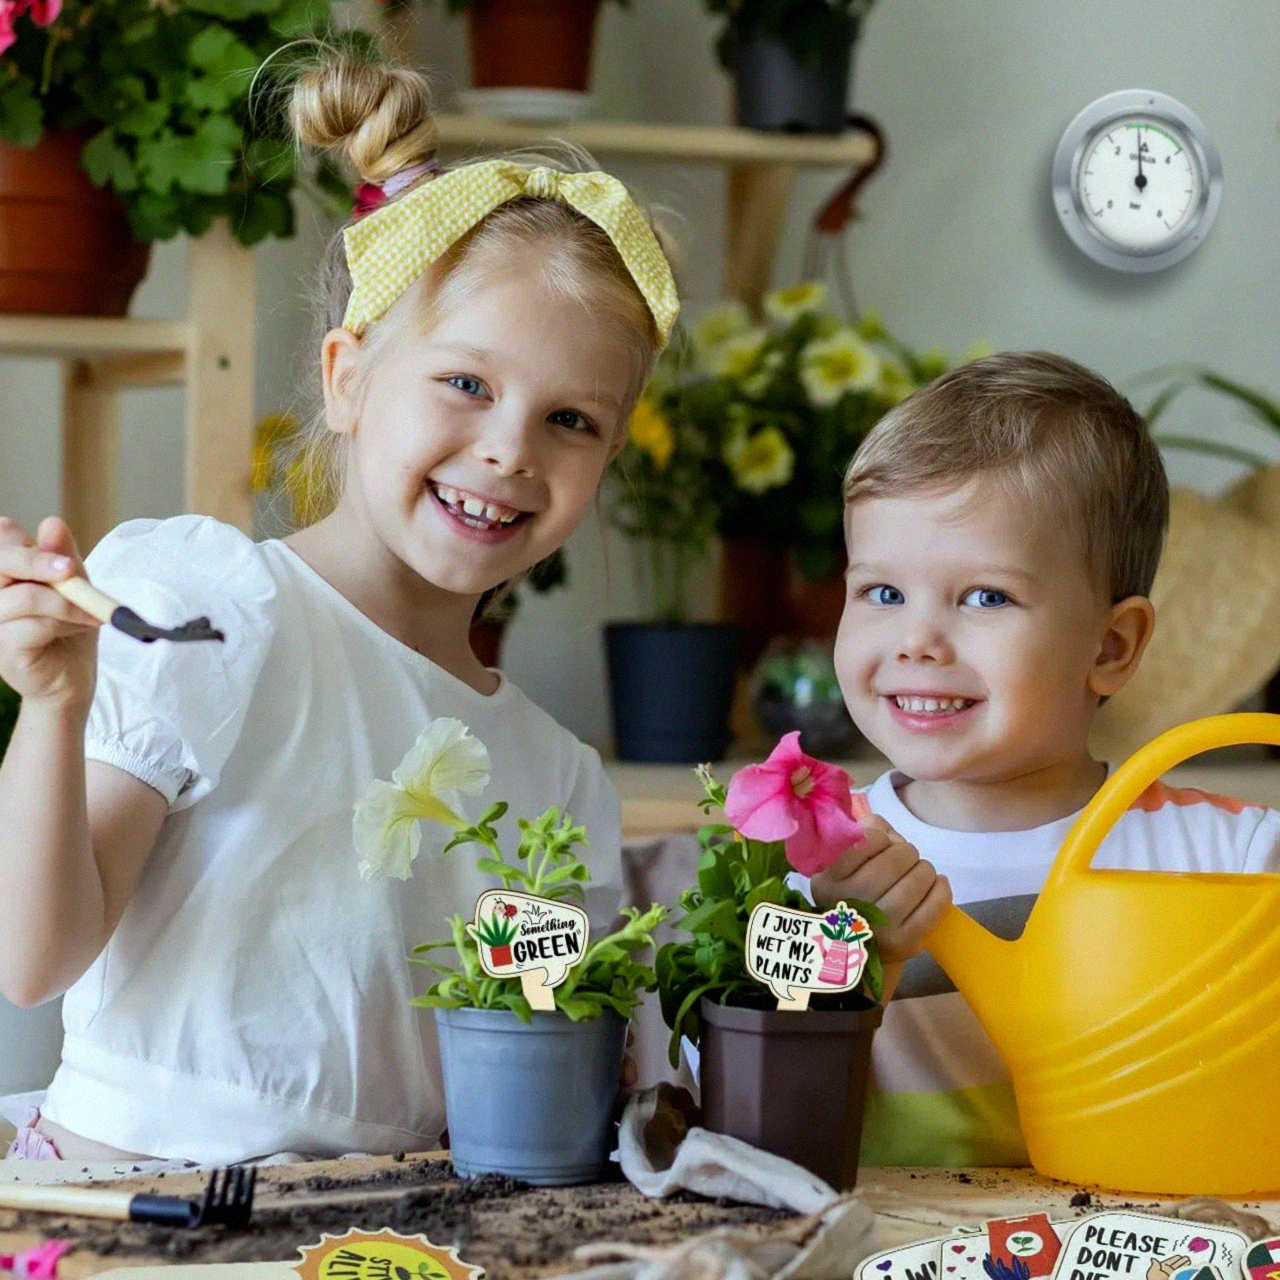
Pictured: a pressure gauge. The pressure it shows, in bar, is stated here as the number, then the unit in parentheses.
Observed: 2.75 (bar)
